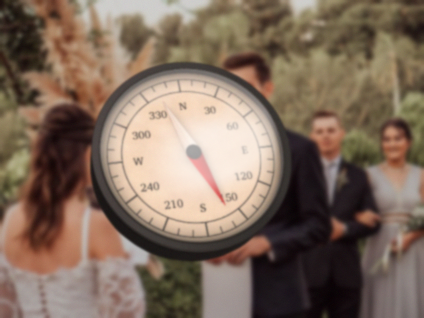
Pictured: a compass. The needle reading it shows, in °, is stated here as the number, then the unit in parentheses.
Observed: 160 (°)
